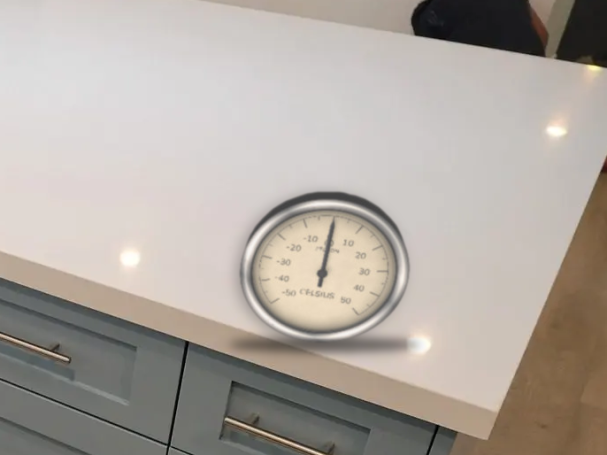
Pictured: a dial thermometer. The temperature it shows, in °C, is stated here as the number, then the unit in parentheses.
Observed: 0 (°C)
